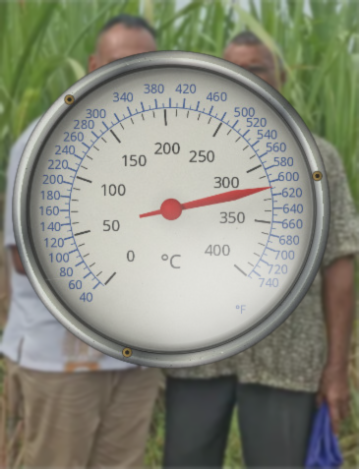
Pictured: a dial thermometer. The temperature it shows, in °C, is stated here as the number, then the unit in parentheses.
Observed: 320 (°C)
